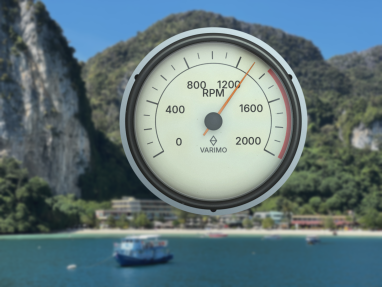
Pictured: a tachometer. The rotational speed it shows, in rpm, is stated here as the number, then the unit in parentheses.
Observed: 1300 (rpm)
